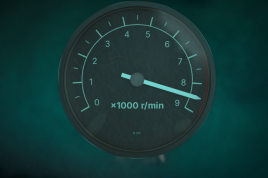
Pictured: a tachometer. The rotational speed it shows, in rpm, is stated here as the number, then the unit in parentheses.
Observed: 8500 (rpm)
